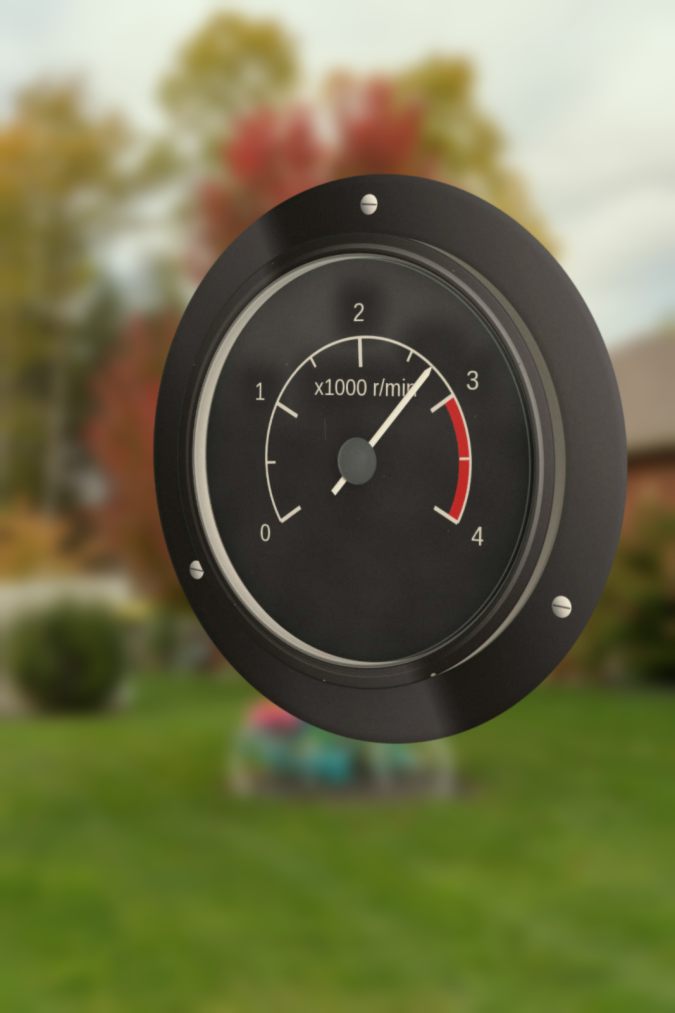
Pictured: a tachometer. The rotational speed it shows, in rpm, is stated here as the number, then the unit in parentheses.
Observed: 2750 (rpm)
